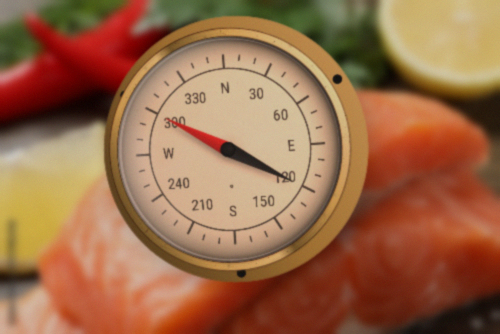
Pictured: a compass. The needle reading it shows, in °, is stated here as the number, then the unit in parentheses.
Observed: 300 (°)
